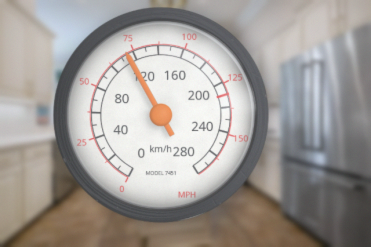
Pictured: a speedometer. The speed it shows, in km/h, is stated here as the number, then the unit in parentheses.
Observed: 115 (km/h)
